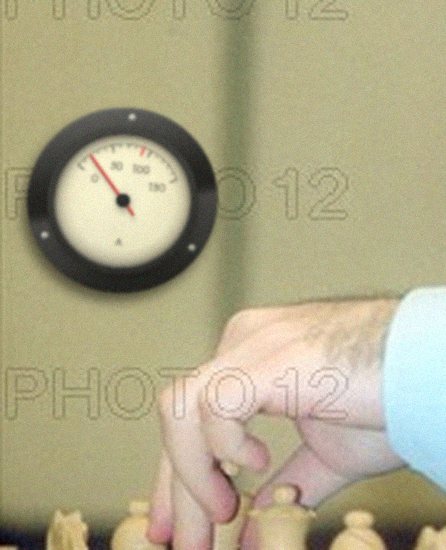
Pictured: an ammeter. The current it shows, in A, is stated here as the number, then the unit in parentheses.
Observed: 20 (A)
